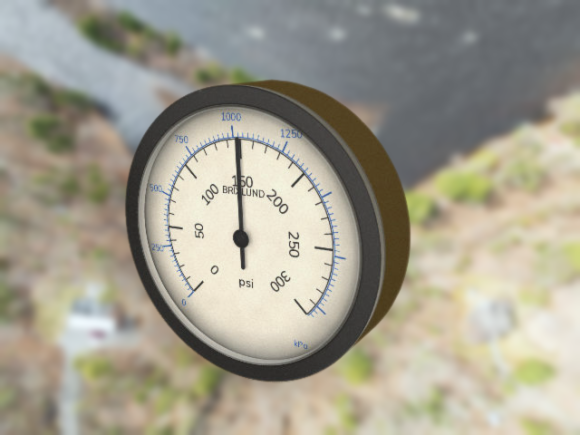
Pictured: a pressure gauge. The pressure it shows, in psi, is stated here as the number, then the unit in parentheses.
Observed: 150 (psi)
